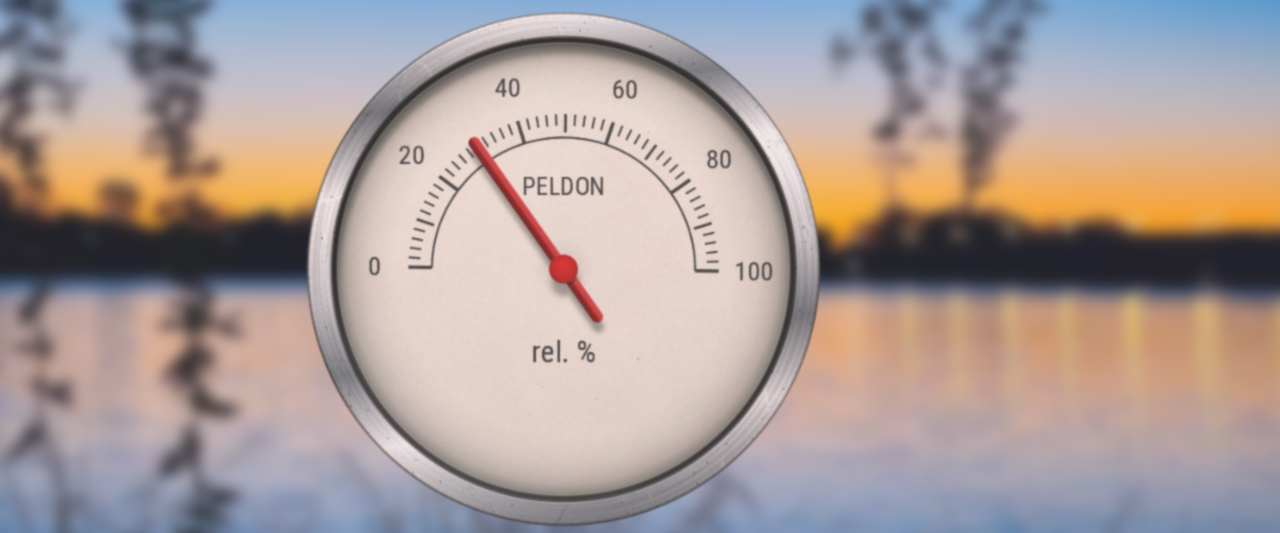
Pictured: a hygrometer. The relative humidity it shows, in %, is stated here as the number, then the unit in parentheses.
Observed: 30 (%)
